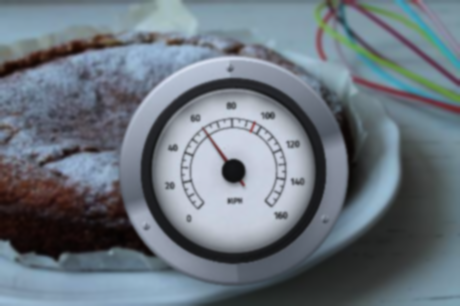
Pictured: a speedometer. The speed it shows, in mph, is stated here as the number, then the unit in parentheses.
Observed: 60 (mph)
